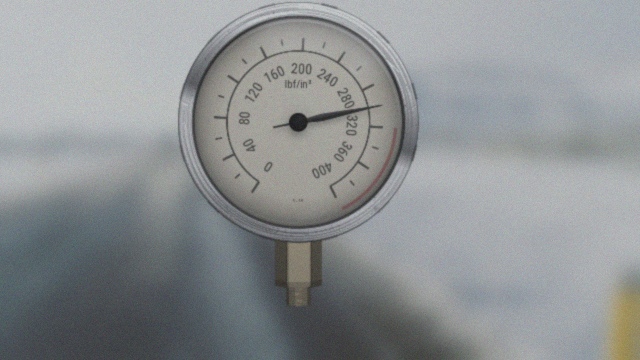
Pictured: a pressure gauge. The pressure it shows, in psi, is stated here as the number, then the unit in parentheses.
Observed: 300 (psi)
